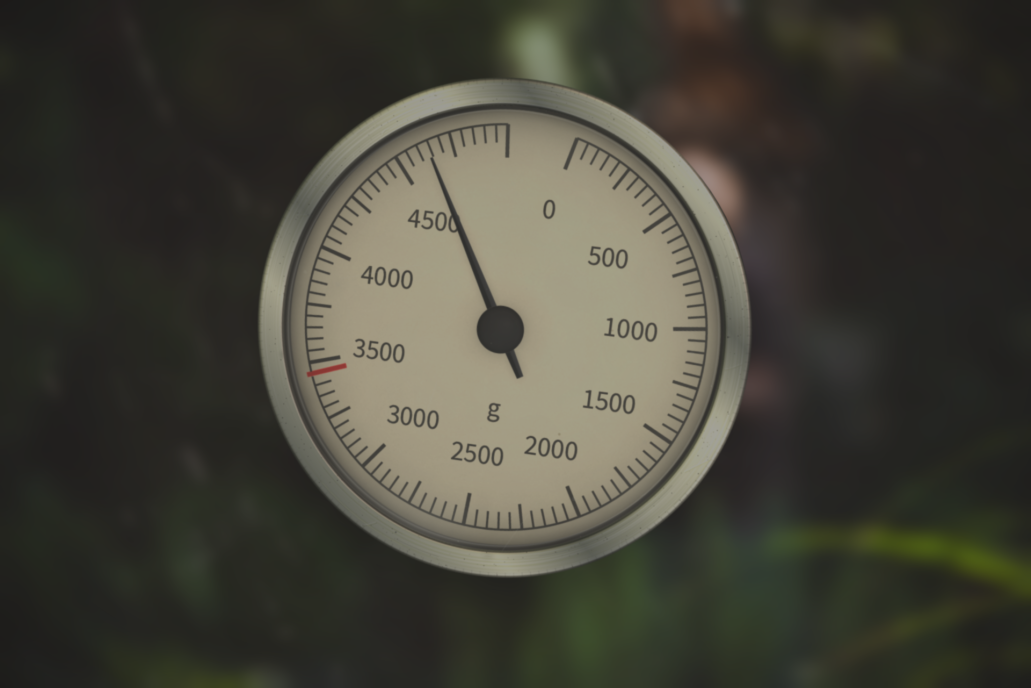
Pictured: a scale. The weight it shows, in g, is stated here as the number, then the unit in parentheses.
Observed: 4650 (g)
